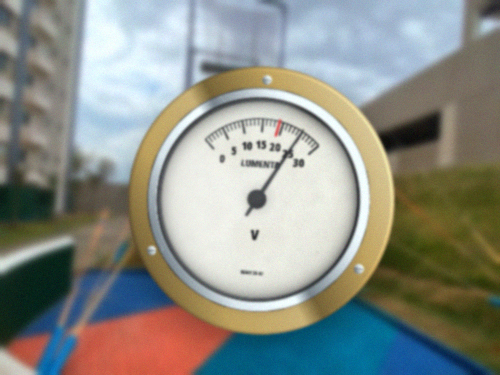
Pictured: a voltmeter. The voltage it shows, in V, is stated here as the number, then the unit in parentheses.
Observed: 25 (V)
